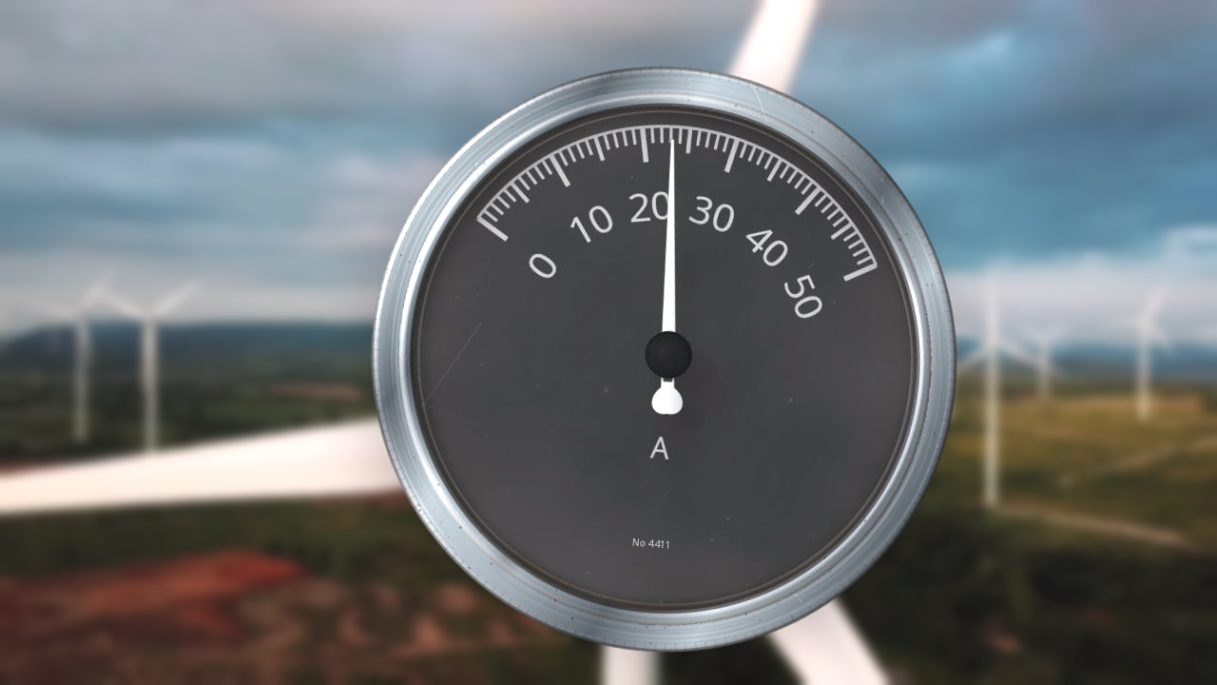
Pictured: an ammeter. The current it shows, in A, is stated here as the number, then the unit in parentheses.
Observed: 23 (A)
